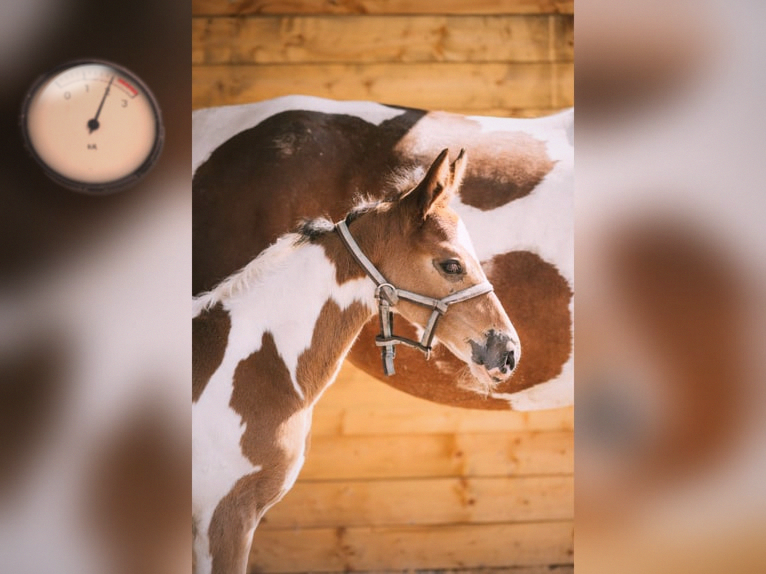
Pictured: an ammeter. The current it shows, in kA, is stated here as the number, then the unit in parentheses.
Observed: 2 (kA)
